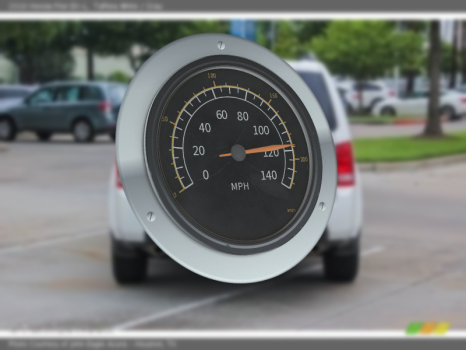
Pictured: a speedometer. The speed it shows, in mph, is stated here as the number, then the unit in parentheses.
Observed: 117.5 (mph)
